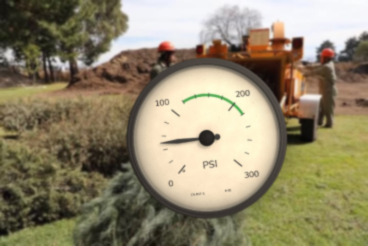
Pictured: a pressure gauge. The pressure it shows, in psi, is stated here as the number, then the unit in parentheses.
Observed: 50 (psi)
